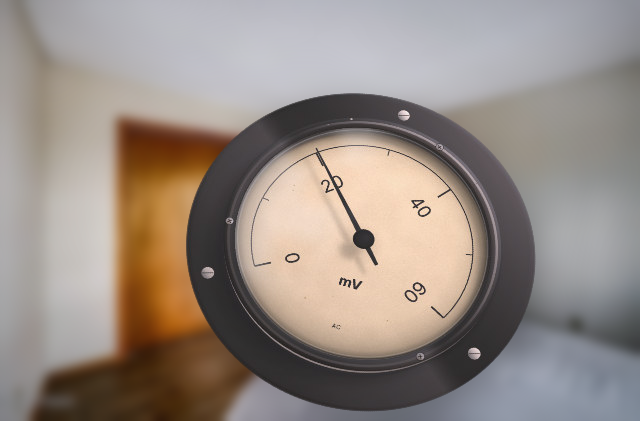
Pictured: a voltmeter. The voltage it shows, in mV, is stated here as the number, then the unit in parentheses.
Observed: 20 (mV)
